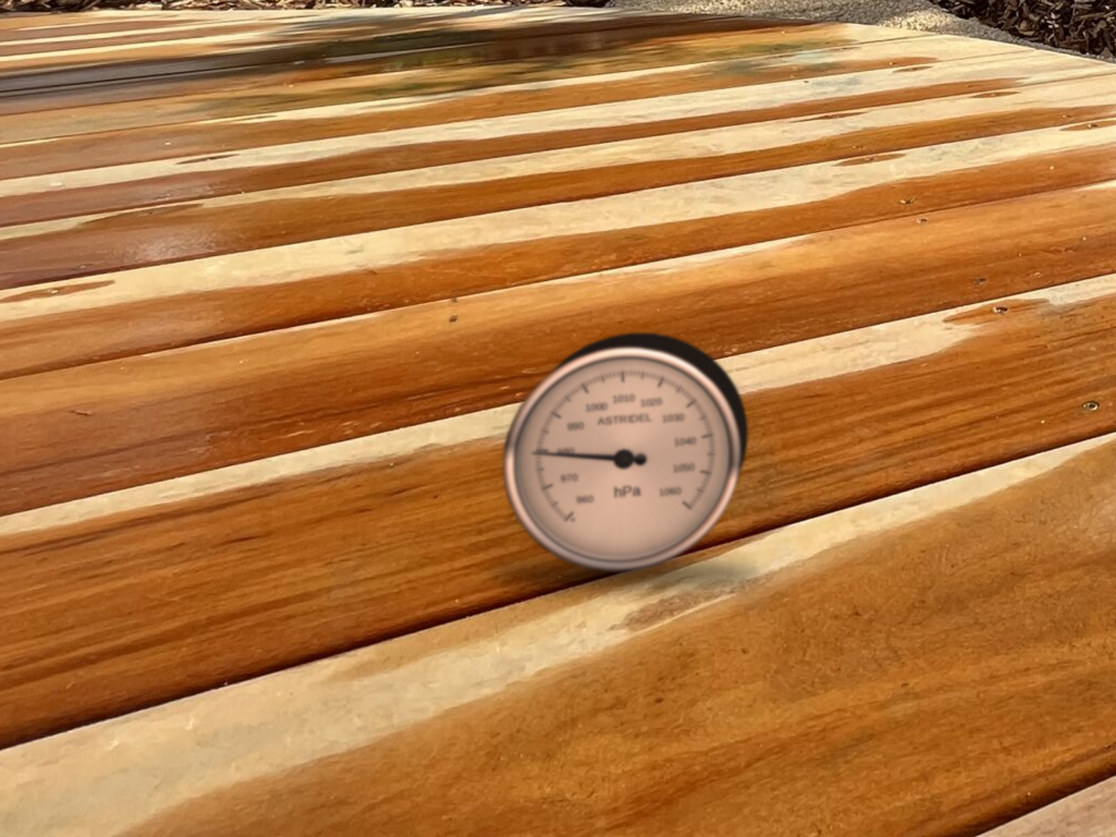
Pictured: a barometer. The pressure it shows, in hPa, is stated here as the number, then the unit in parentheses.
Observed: 980 (hPa)
